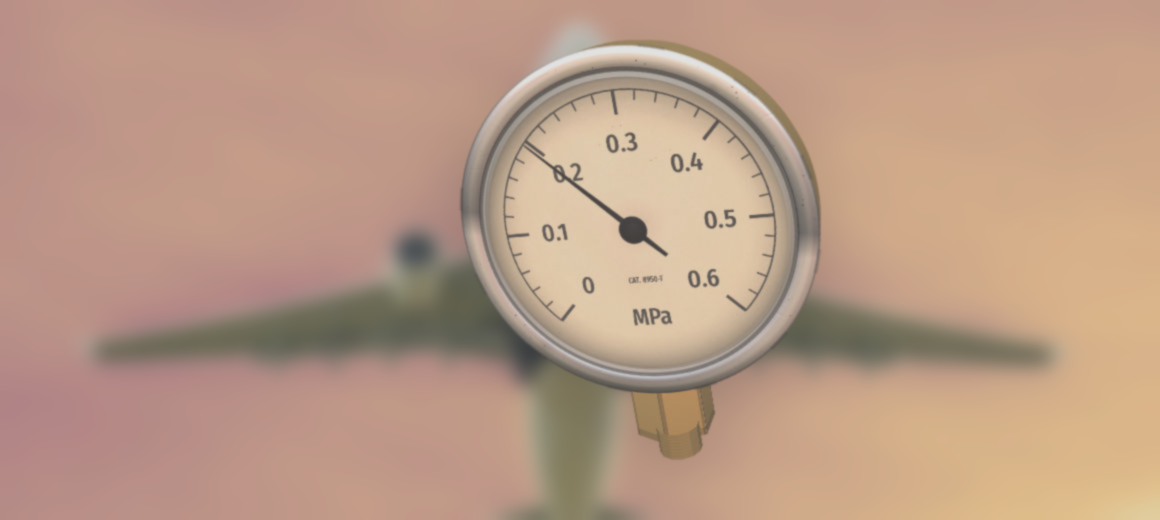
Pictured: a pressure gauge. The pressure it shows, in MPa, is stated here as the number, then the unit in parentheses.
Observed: 0.2 (MPa)
